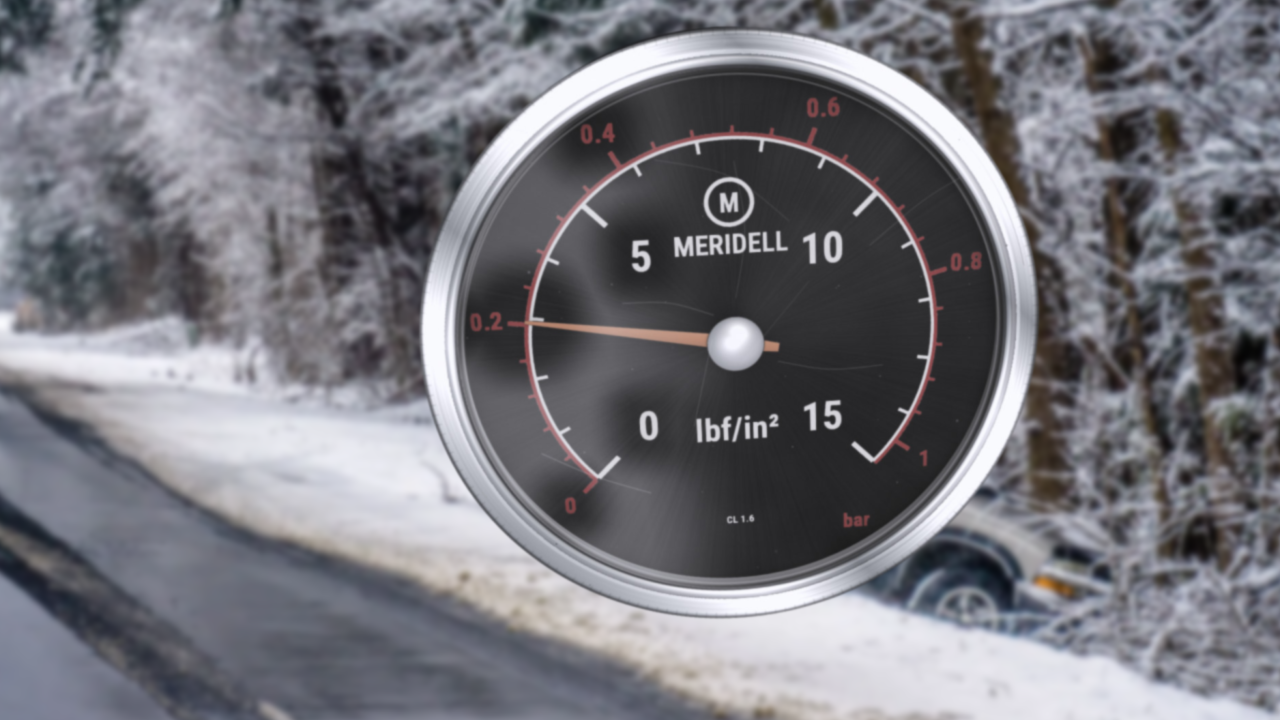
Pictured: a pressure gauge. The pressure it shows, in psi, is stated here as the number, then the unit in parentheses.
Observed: 3 (psi)
